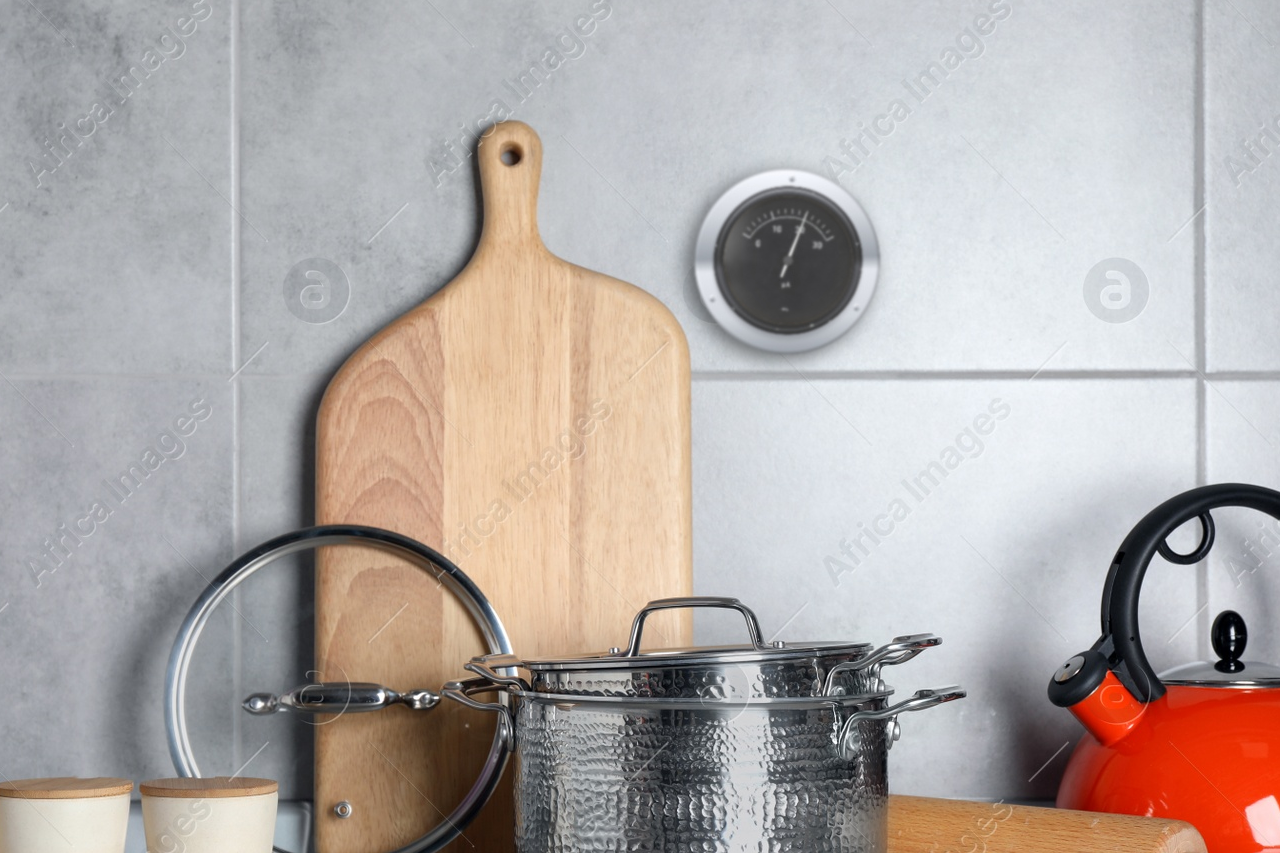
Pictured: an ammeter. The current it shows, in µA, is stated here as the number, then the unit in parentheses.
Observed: 20 (µA)
